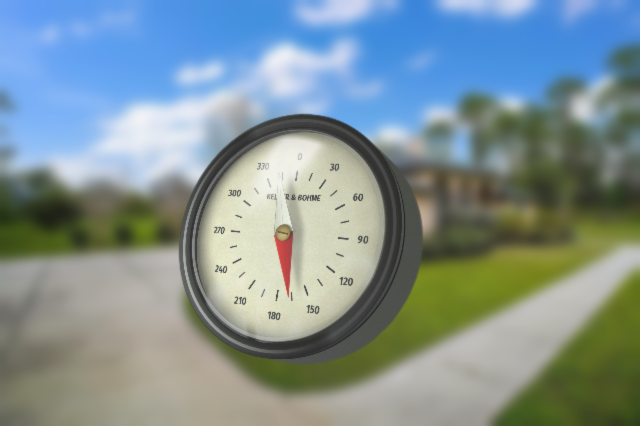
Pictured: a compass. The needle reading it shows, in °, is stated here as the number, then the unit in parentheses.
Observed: 165 (°)
